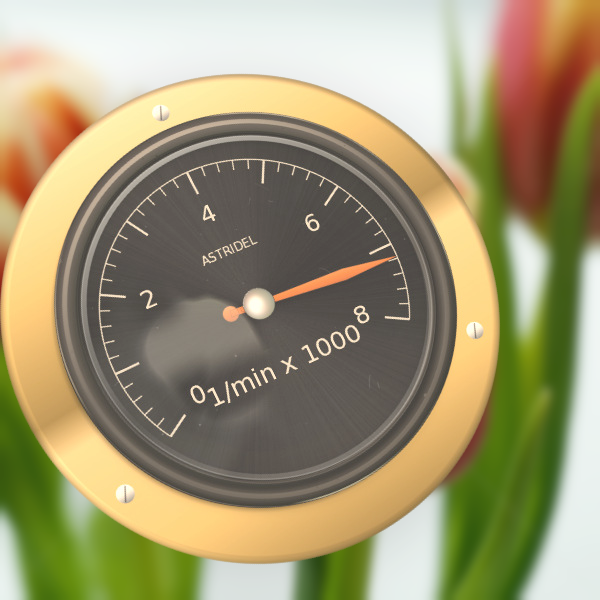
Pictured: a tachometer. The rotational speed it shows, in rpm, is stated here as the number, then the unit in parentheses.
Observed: 7200 (rpm)
